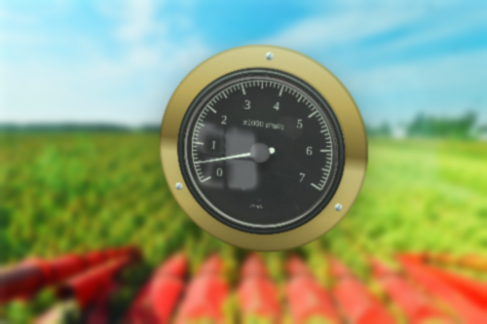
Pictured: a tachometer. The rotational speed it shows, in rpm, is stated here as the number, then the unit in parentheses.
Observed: 500 (rpm)
